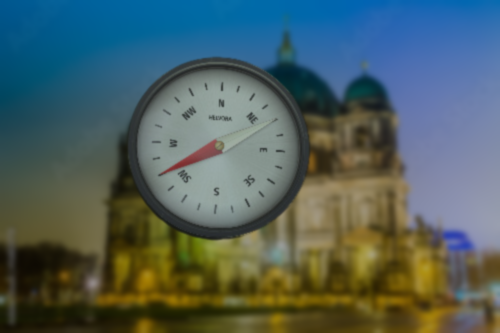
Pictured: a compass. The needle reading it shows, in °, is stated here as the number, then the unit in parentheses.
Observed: 240 (°)
